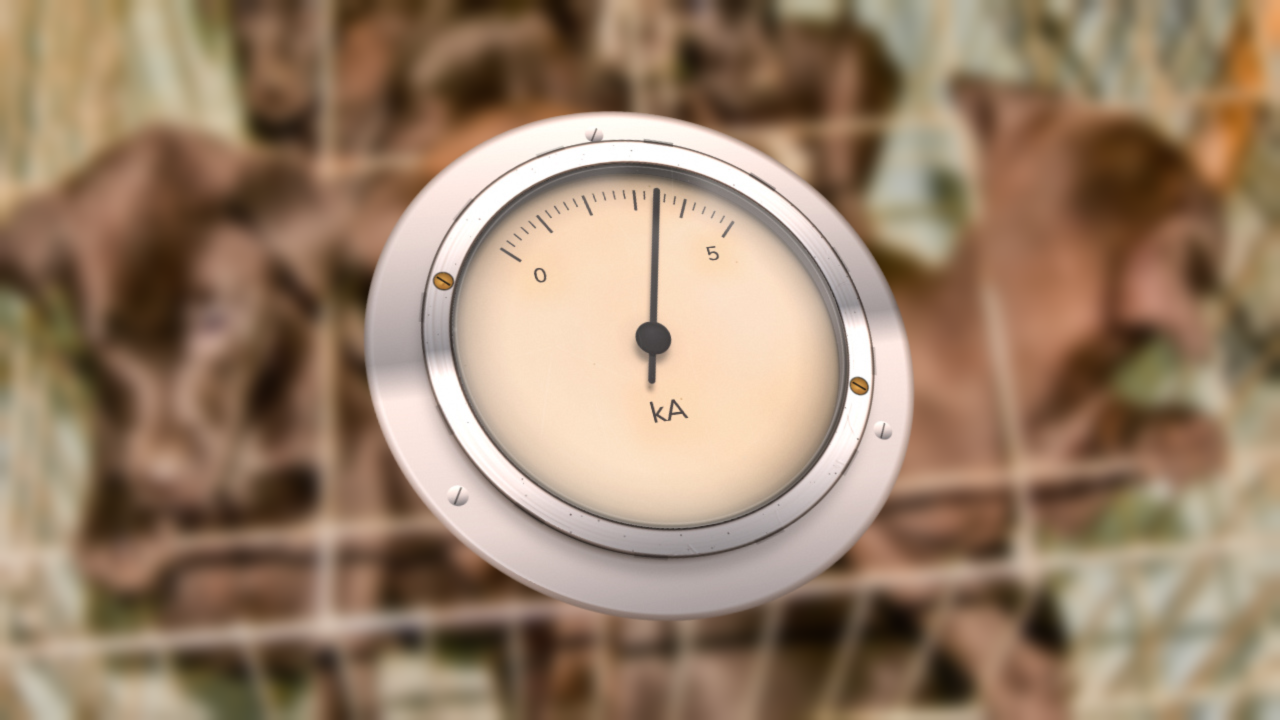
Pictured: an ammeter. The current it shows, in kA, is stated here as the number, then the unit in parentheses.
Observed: 3.4 (kA)
